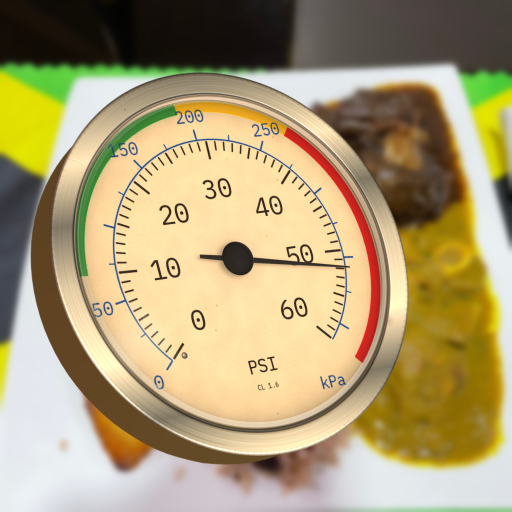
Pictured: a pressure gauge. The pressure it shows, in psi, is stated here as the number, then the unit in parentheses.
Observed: 52 (psi)
